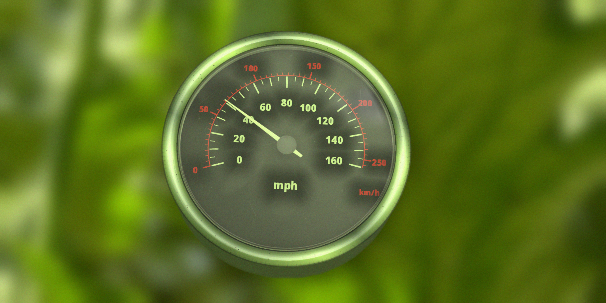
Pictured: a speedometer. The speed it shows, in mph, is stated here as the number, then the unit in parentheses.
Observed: 40 (mph)
